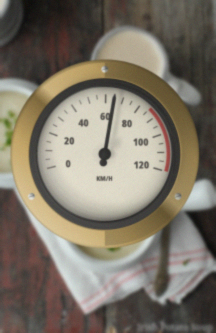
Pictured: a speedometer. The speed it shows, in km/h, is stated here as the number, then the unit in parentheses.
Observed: 65 (km/h)
